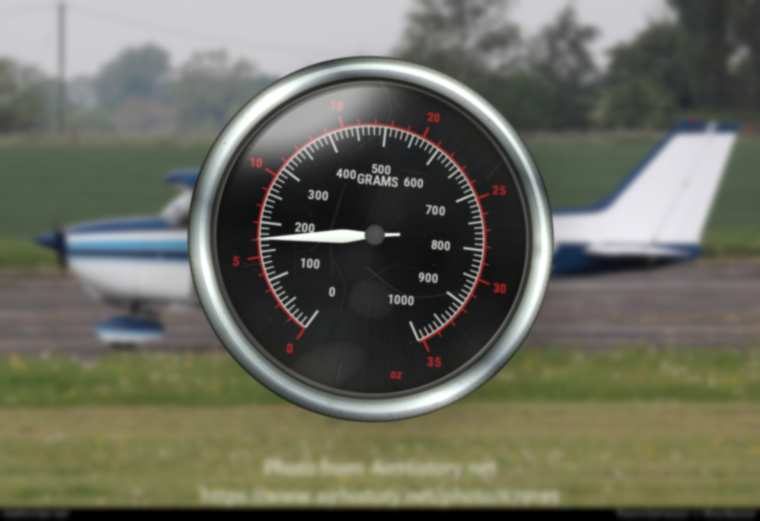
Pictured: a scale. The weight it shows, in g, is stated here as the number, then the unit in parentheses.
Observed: 170 (g)
